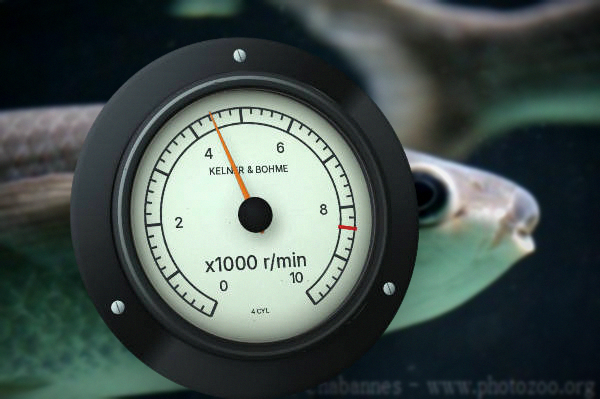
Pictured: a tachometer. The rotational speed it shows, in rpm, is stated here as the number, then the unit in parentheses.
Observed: 4400 (rpm)
